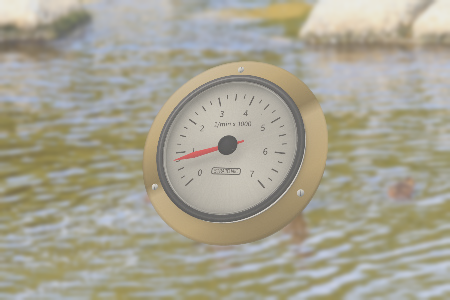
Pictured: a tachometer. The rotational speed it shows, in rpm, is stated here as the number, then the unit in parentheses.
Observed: 750 (rpm)
